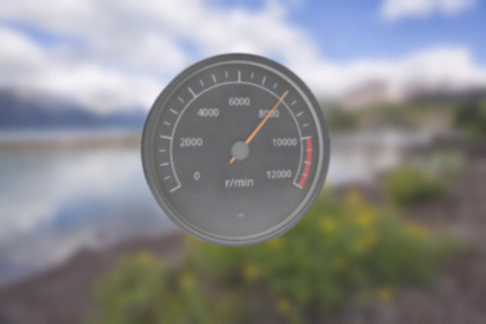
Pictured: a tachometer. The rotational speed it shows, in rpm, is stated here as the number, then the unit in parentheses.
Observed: 8000 (rpm)
